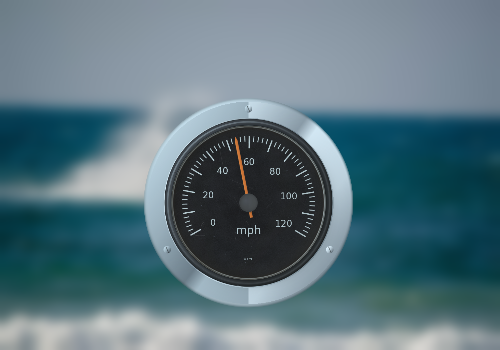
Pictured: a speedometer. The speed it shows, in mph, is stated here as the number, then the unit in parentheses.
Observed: 54 (mph)
